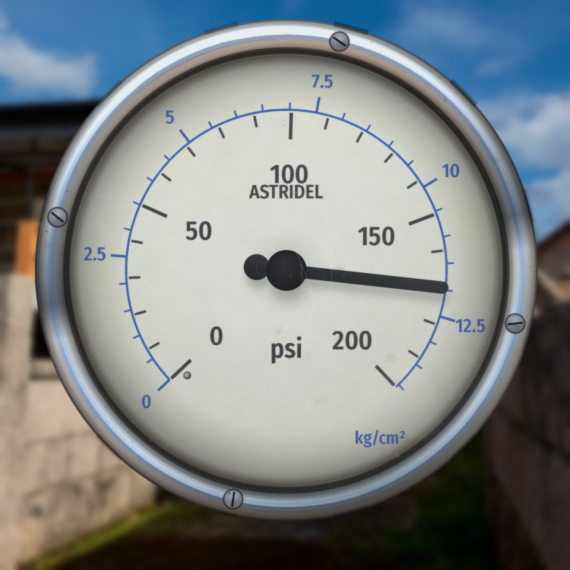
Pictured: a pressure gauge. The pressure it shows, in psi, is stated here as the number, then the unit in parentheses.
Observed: 170 (psi)
